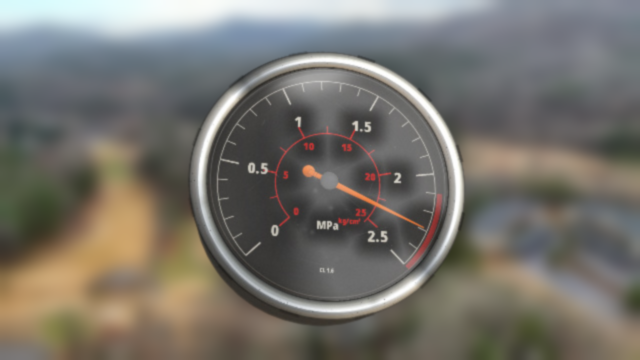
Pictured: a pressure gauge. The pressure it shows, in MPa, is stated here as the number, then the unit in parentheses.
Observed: 2.3 (MPa)
